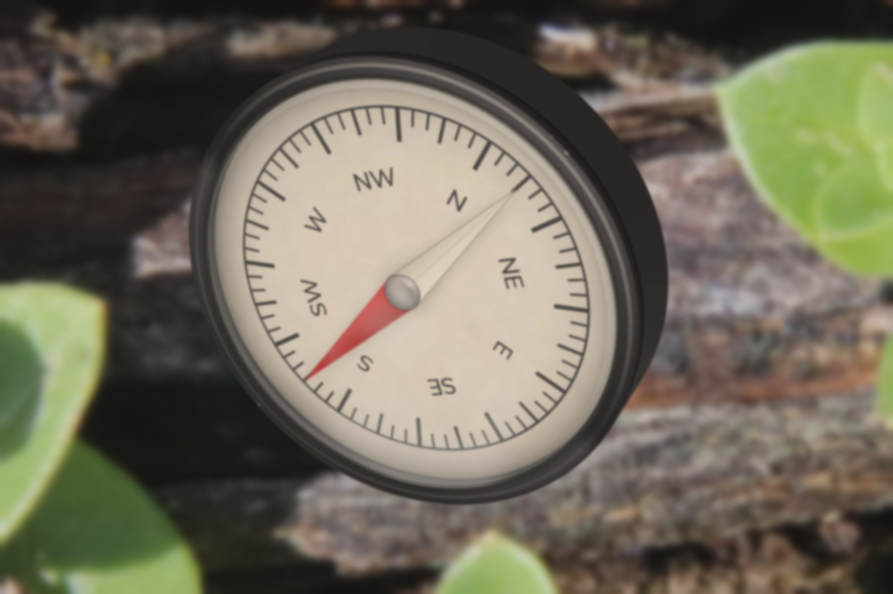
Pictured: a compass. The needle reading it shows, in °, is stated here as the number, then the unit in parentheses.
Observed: 195 (°)
